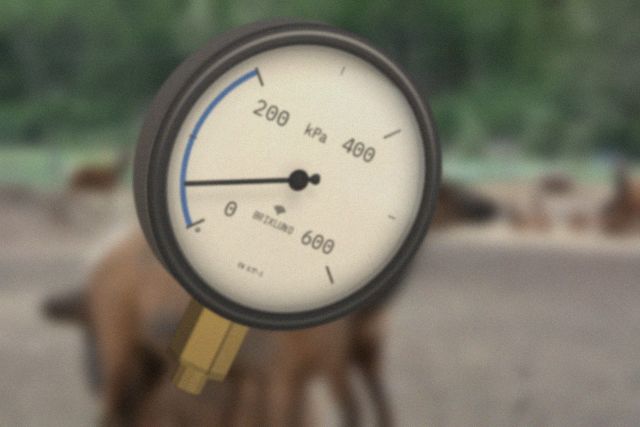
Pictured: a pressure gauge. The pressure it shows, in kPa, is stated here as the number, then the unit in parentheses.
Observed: 50 (kPa)
